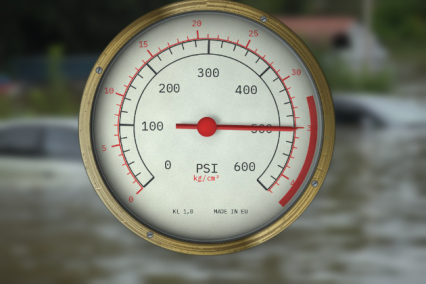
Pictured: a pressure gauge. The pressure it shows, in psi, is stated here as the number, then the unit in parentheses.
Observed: 500 (psi)
